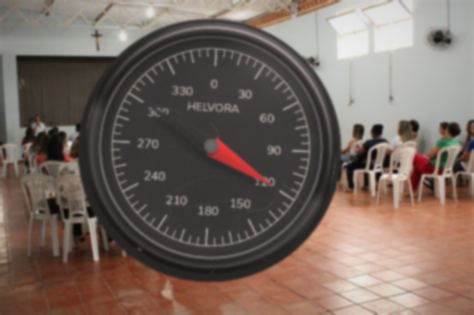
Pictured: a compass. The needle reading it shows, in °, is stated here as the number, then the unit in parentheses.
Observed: 120 (°)
